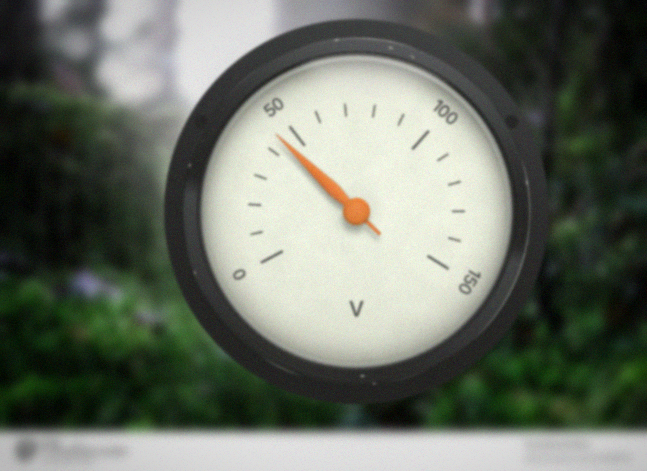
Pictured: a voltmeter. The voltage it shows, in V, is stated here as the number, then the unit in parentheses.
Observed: 45 (V)
